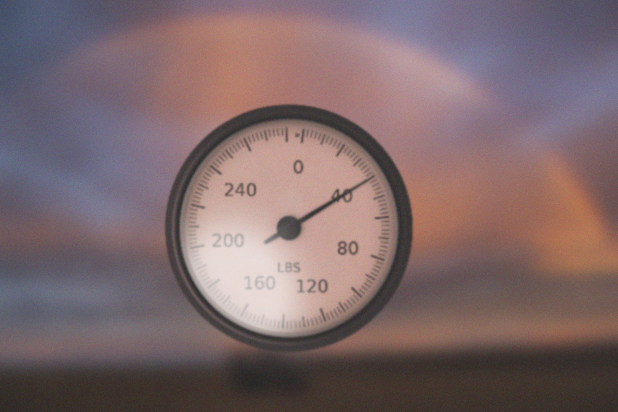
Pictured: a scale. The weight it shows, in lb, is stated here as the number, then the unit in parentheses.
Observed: 40 (lb)
